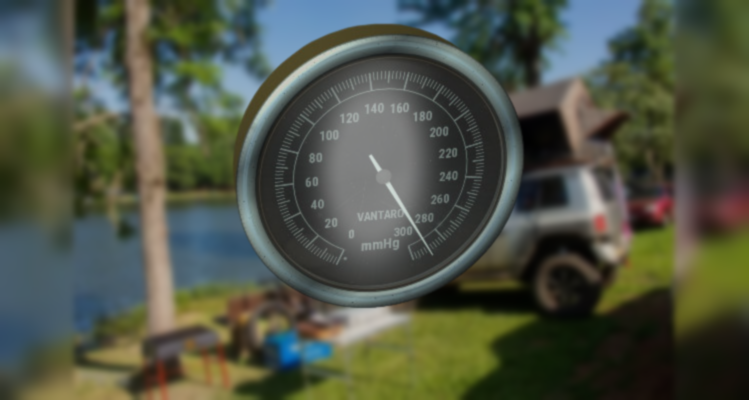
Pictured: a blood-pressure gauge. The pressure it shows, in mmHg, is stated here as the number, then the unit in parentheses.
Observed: 290 (mmHg)
